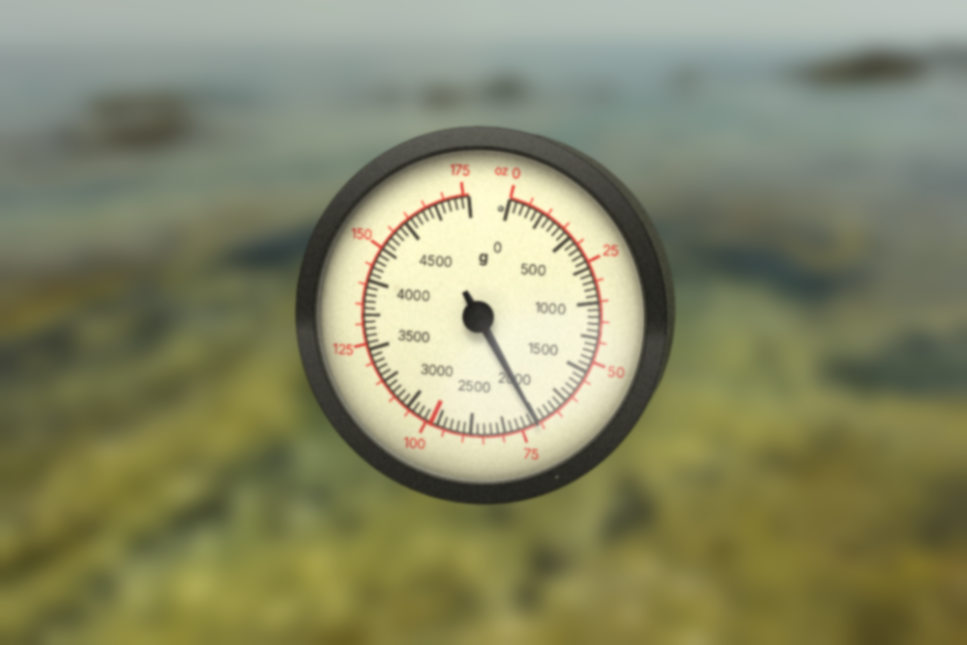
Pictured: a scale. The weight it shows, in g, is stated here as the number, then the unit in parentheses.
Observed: 2000 (g)
